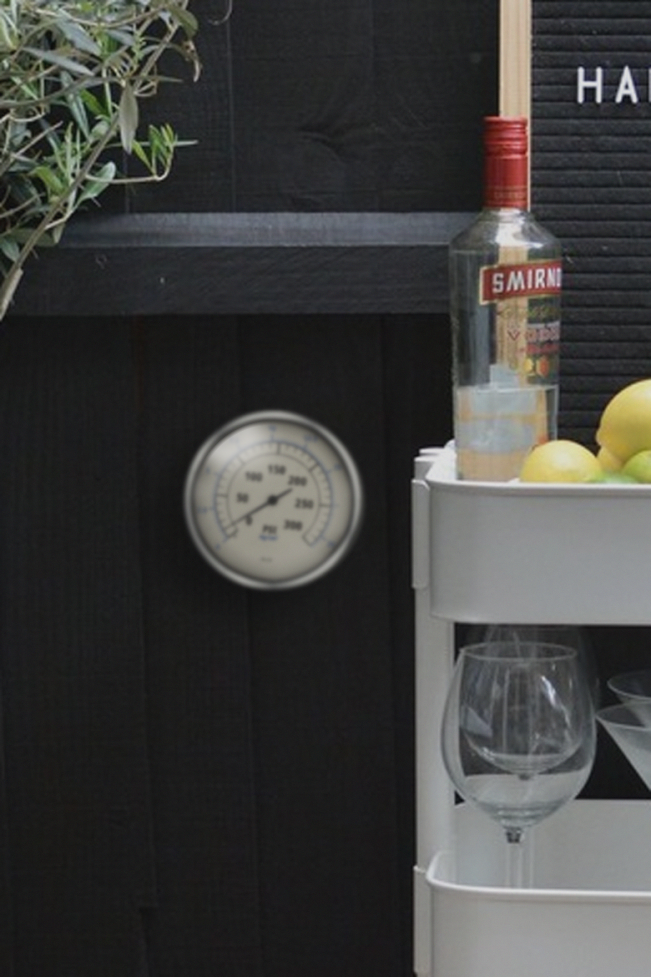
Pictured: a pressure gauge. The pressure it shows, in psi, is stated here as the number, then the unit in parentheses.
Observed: 10 (psi)
